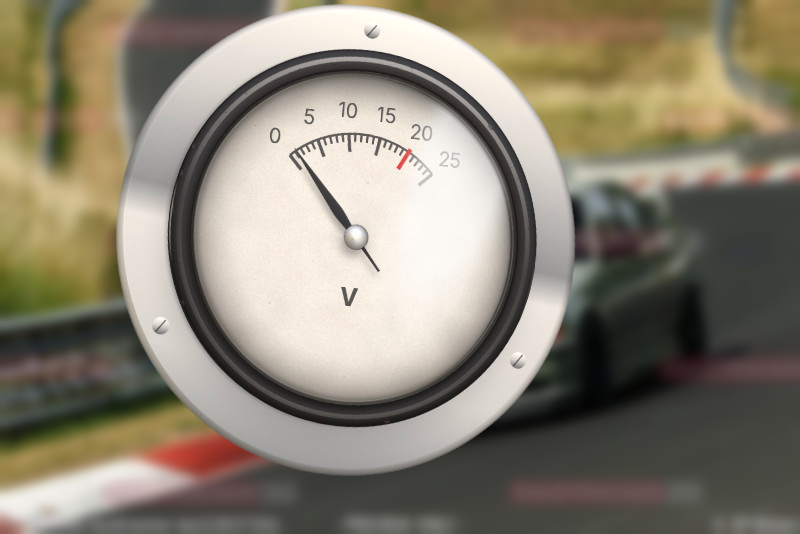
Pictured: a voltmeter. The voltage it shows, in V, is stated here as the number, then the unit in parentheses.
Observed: 1 (V)
